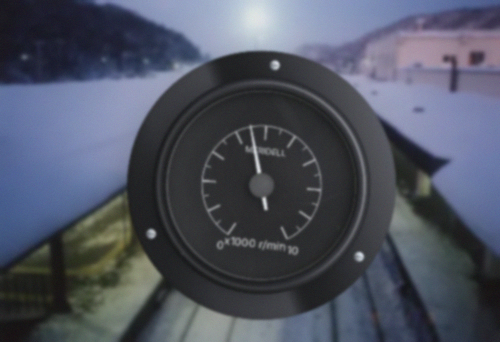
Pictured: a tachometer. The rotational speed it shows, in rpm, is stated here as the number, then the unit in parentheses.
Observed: 4500 (rpm)
